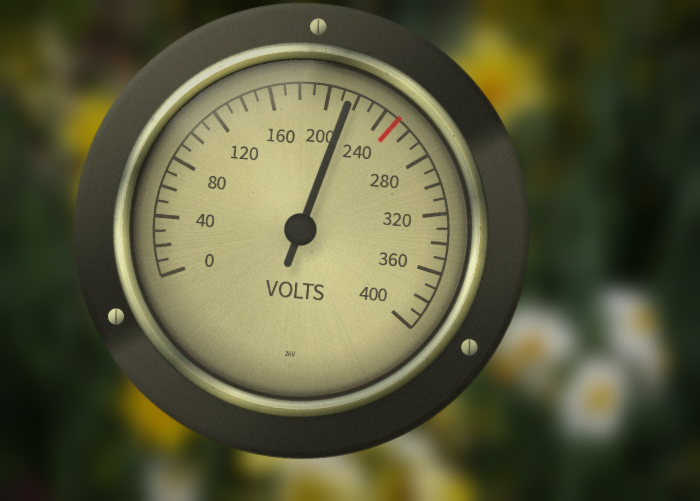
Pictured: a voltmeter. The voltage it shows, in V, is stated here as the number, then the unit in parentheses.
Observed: 215 (V)
